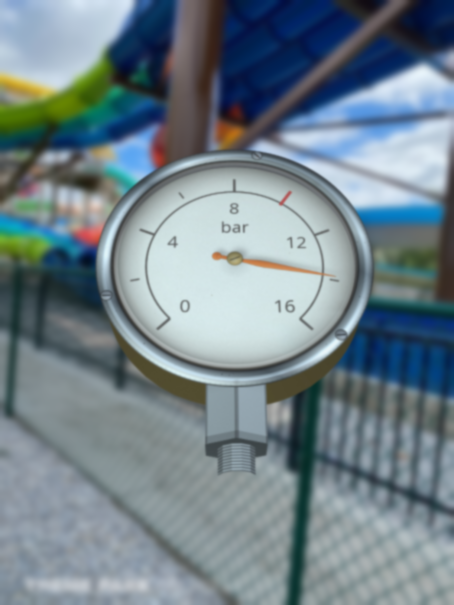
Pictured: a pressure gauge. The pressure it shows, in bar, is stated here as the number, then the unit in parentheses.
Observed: 14 (bar)
